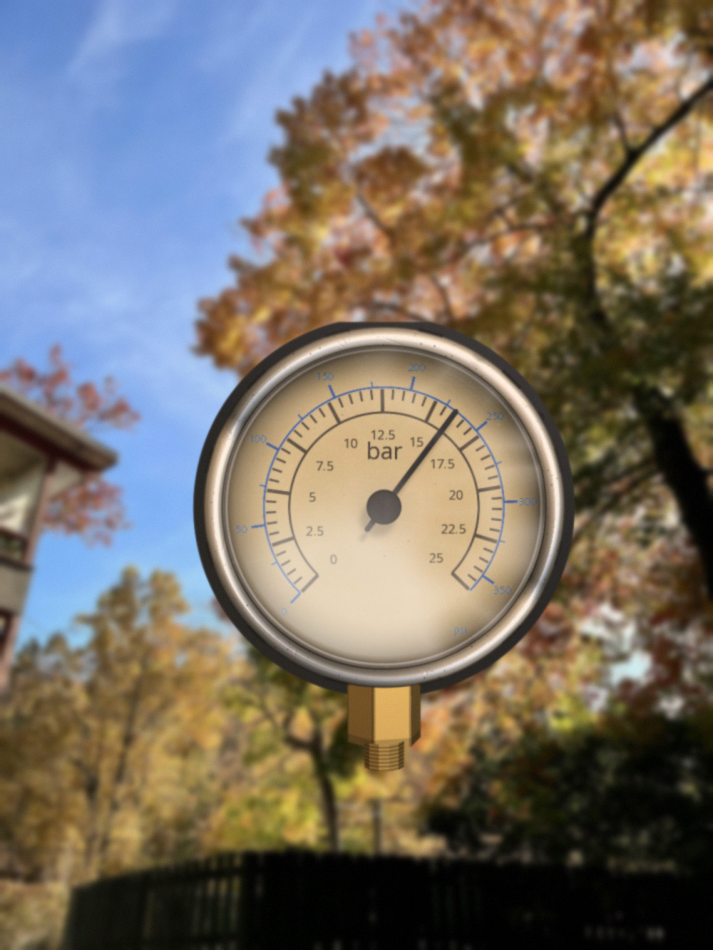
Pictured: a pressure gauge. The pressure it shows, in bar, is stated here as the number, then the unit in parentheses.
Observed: 16 (bar)
